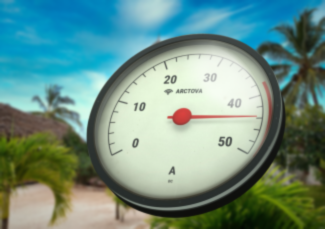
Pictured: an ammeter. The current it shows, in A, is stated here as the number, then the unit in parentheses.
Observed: 44 (A)
